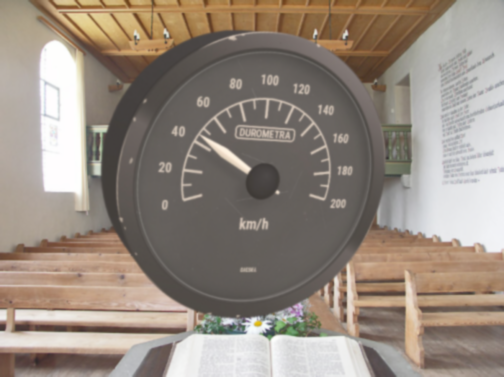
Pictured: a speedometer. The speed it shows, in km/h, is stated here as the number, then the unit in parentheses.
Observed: 45 (km/h)
